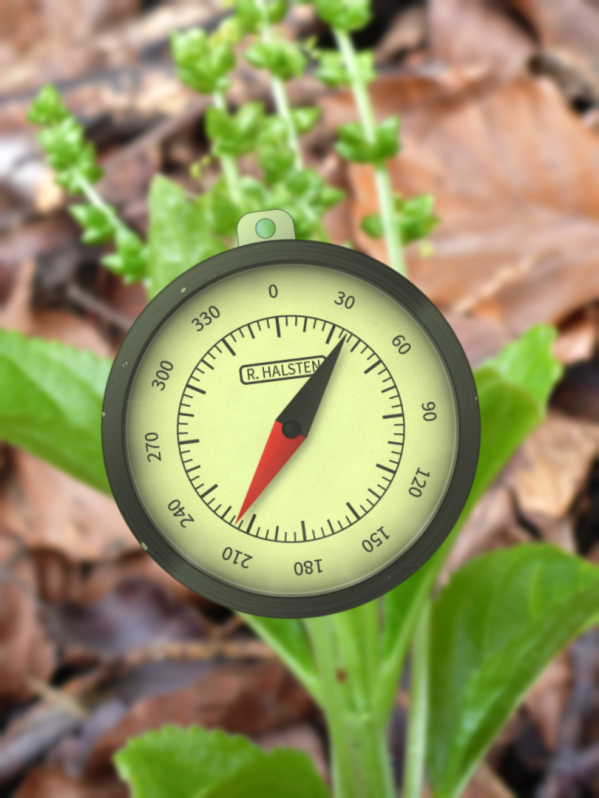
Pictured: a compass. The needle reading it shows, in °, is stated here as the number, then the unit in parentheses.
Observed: 217.5 (°)
